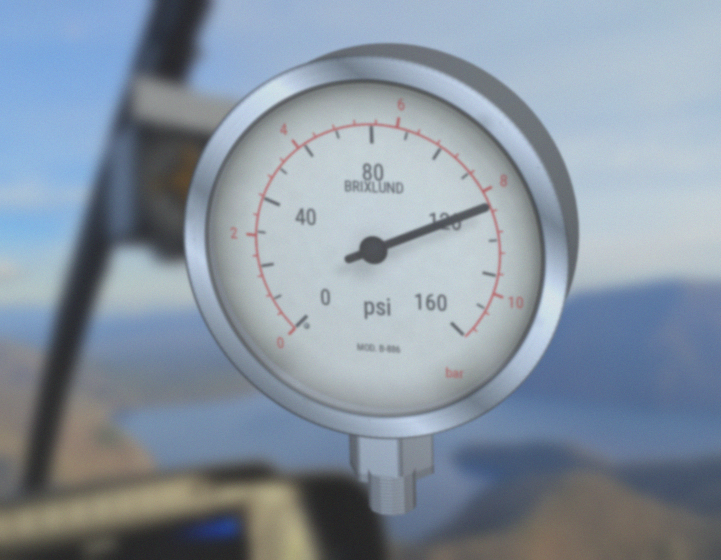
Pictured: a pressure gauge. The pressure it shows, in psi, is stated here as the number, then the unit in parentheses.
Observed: 120 (psi)
